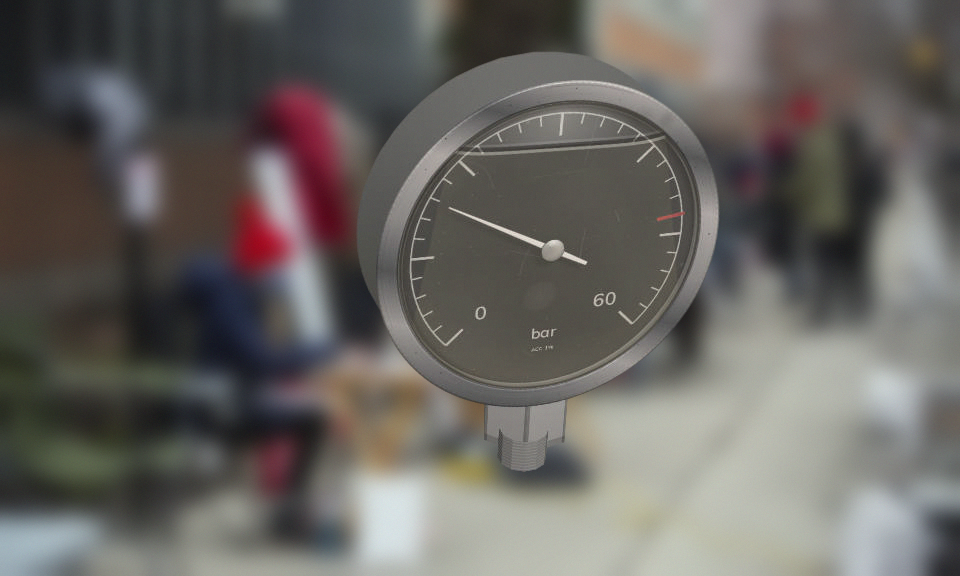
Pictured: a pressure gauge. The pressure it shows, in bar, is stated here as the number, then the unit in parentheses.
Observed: 16 (bar)
